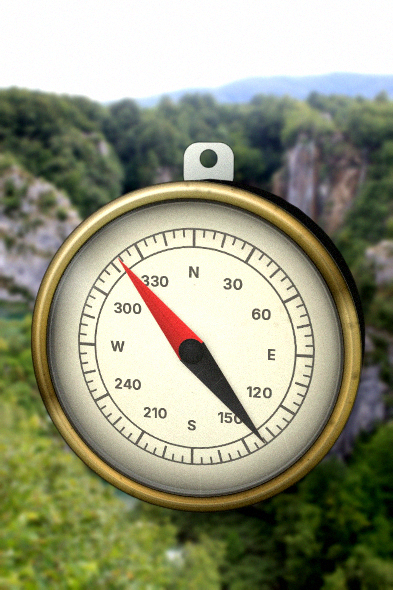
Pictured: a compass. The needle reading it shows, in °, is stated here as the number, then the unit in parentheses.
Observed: 320 (°)
